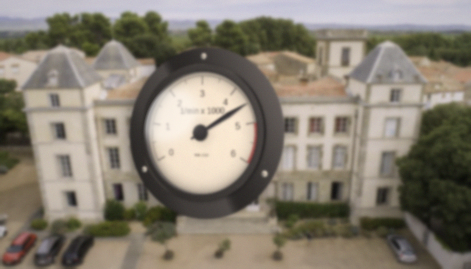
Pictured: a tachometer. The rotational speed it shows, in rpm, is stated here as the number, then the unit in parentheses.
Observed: 4500 (rpm)
